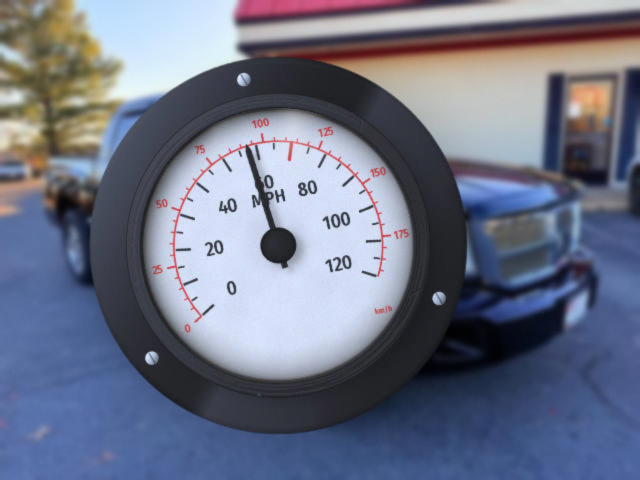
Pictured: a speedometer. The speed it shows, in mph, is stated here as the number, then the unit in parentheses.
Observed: 57.5 (mph)
